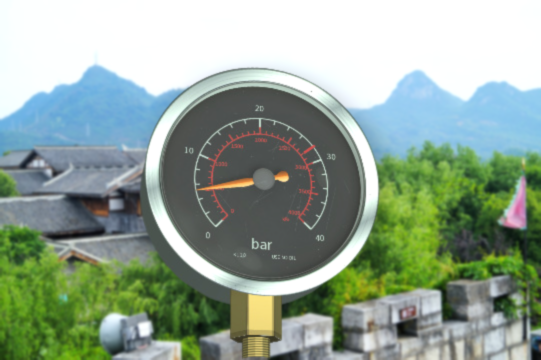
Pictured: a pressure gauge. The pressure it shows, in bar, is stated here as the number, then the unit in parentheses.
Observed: 5 (bar)
